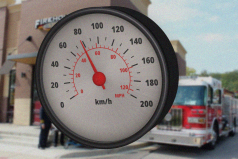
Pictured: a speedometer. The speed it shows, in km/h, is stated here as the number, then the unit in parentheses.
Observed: 80 (km/h)
